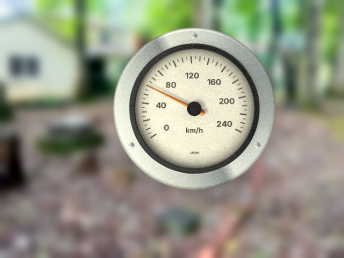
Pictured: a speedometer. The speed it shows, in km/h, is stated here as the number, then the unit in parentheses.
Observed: 60 (km/h)
